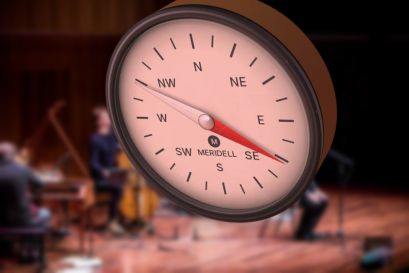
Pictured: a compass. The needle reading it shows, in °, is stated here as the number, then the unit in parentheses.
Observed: 120 (°)
